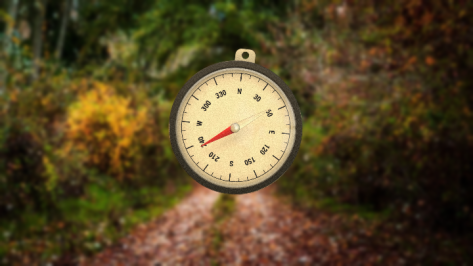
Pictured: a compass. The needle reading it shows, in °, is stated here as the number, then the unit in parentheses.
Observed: 235 (°)
